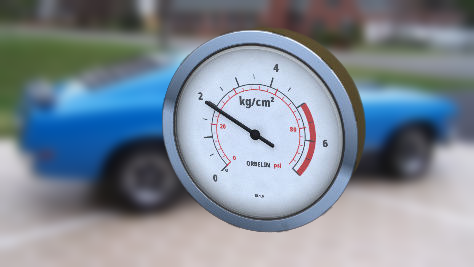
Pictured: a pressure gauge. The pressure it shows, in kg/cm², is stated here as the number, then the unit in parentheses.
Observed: 2 (kg/cm²)
